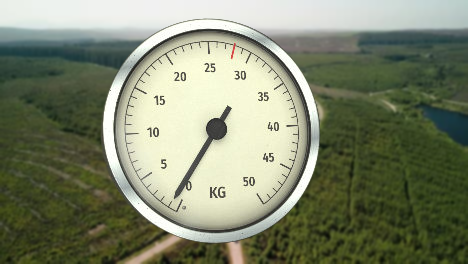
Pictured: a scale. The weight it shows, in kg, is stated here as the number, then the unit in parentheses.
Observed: 1 (kg)
